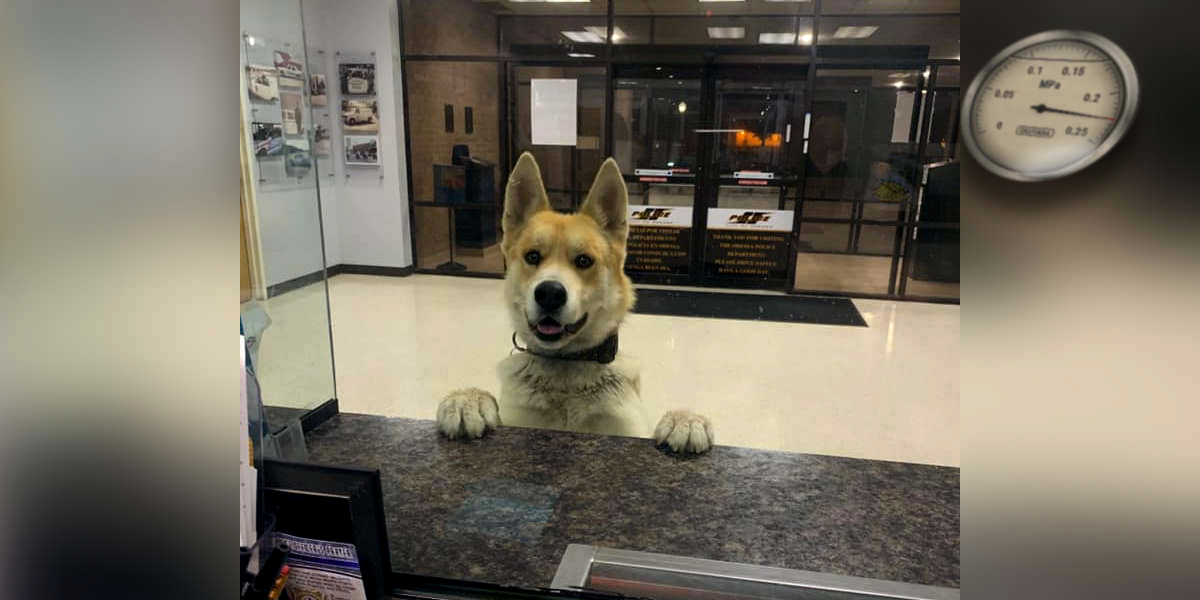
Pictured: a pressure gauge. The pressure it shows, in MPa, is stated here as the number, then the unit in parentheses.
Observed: 0.225 (MPa)
